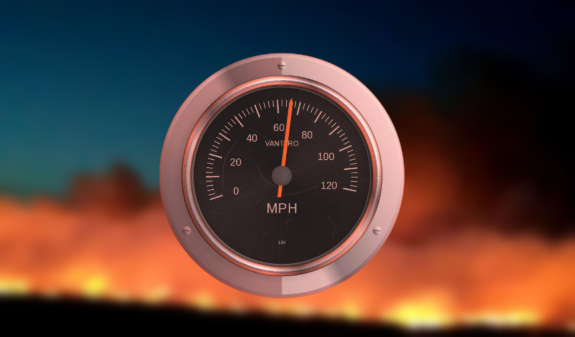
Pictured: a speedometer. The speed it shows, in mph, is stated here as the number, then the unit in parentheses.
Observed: 66 (mph)
